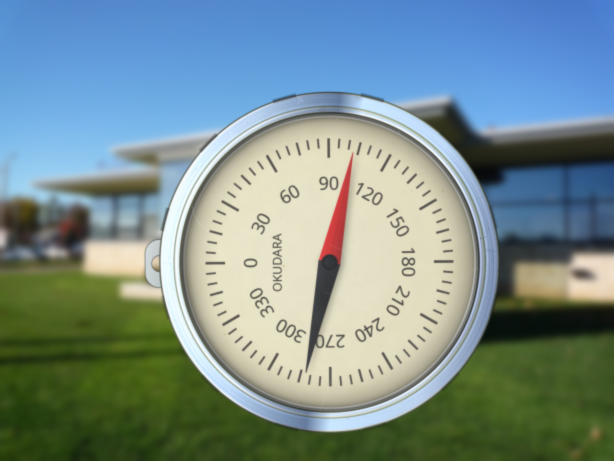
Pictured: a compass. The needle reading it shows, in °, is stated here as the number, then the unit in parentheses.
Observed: 102.5 (°)
